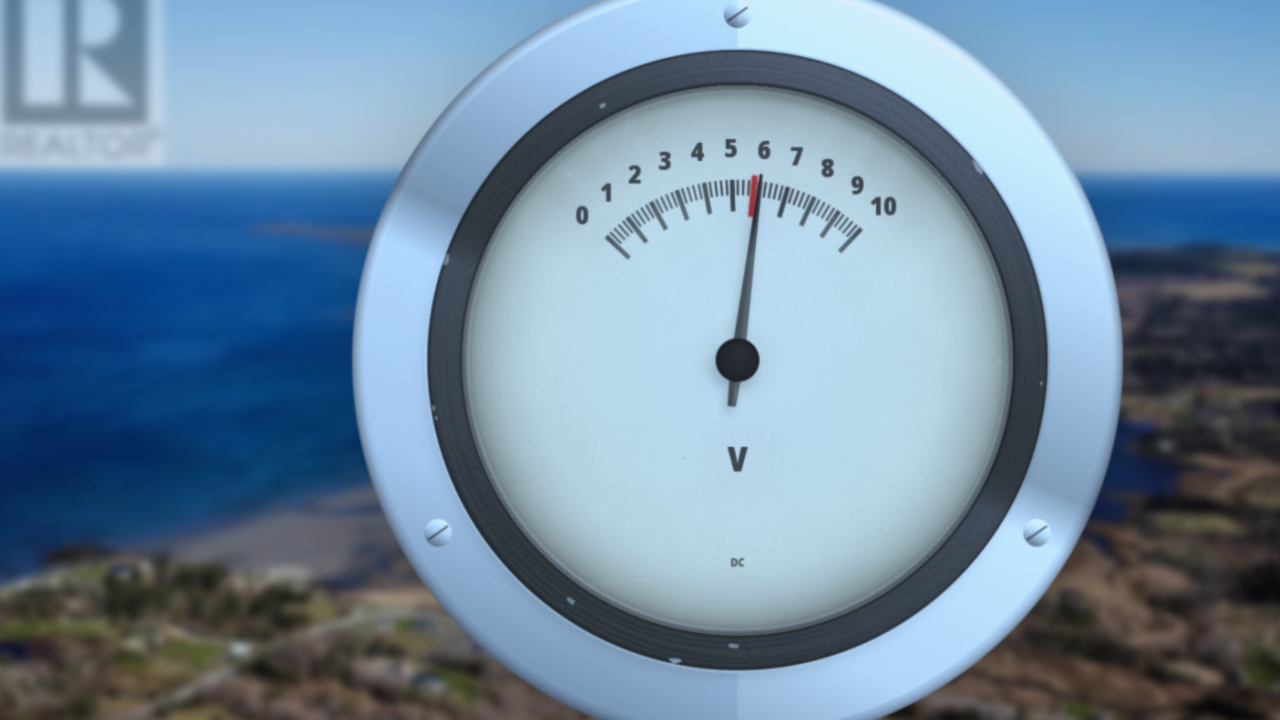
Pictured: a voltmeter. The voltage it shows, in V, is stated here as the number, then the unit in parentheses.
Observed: 6 (V)
